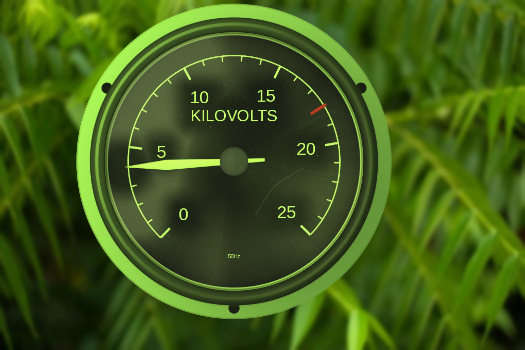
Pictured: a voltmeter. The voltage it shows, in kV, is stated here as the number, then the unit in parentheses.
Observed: 4 (kV)
